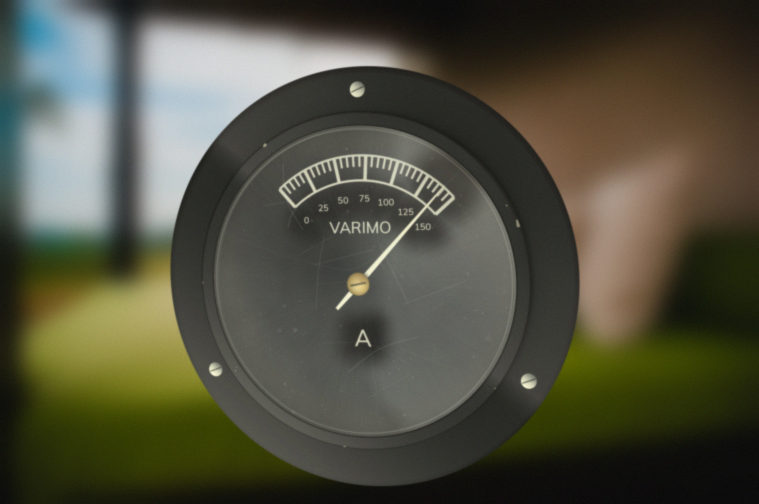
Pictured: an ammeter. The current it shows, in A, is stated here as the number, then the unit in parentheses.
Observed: 140 (A)
